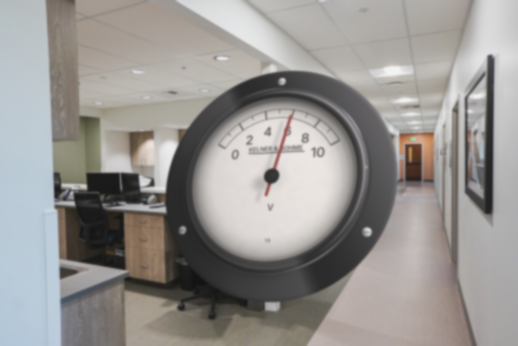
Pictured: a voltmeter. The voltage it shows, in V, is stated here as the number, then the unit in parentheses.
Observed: 6 (V)
